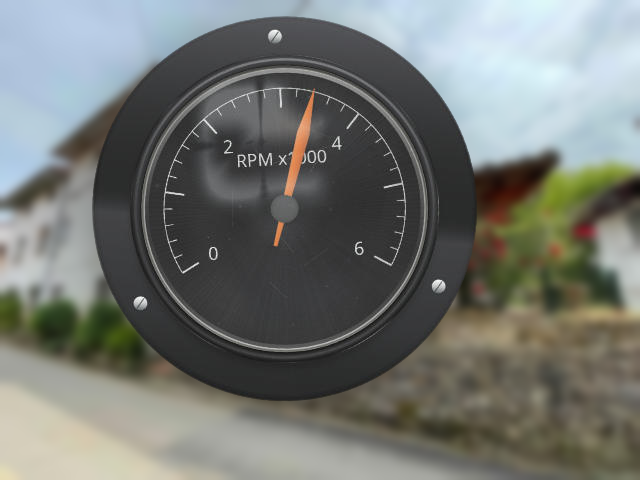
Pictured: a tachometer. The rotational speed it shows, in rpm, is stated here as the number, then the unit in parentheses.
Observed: 3400 (rpm)
